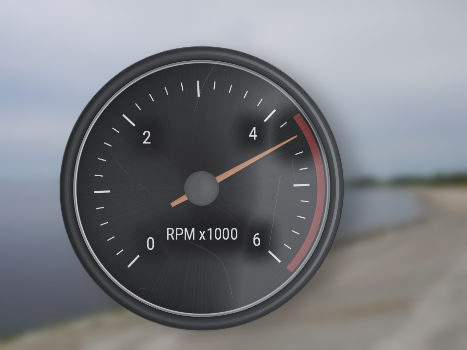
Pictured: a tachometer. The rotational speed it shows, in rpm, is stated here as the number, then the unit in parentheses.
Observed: 4400 (rpm)
